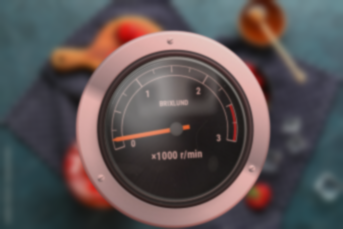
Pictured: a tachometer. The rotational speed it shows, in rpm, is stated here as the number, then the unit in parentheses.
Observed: 125 (rpm)
